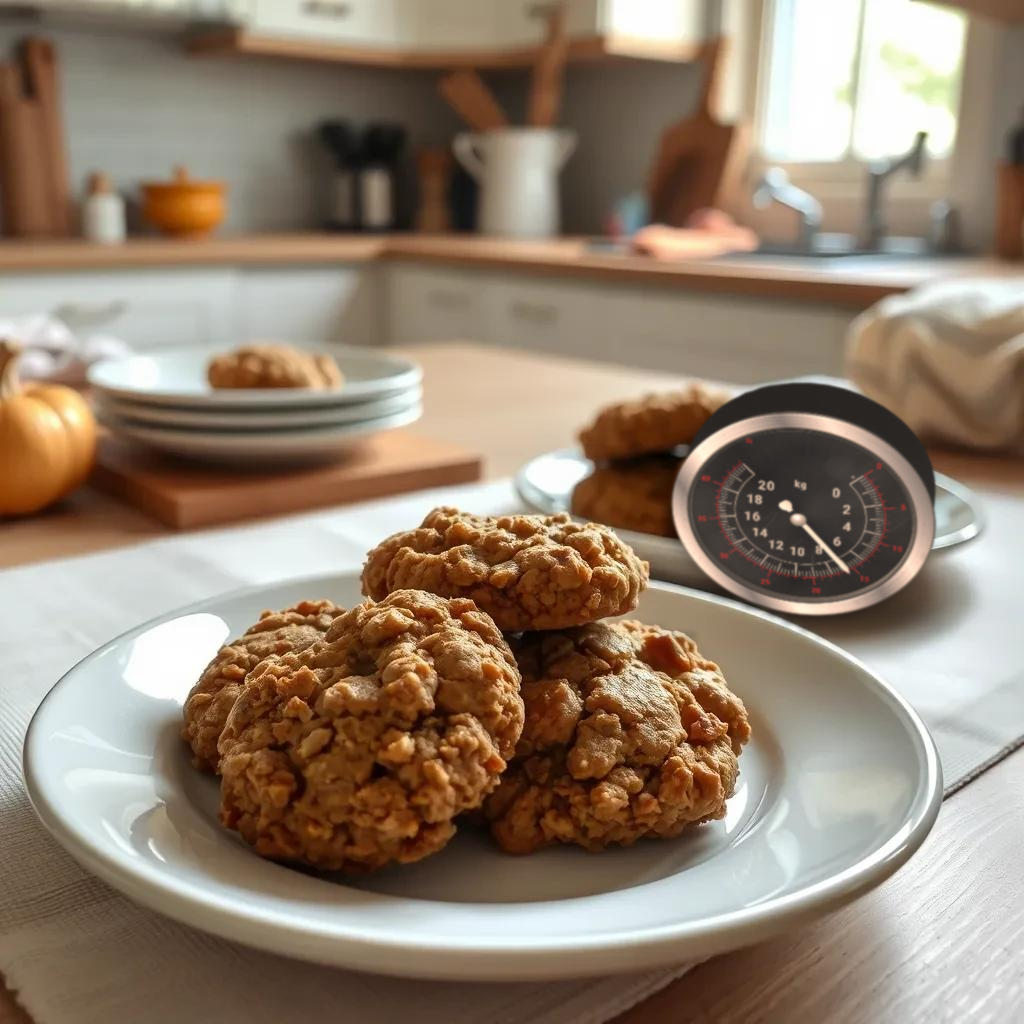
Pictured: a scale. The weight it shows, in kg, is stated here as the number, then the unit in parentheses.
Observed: 7 (kg)
